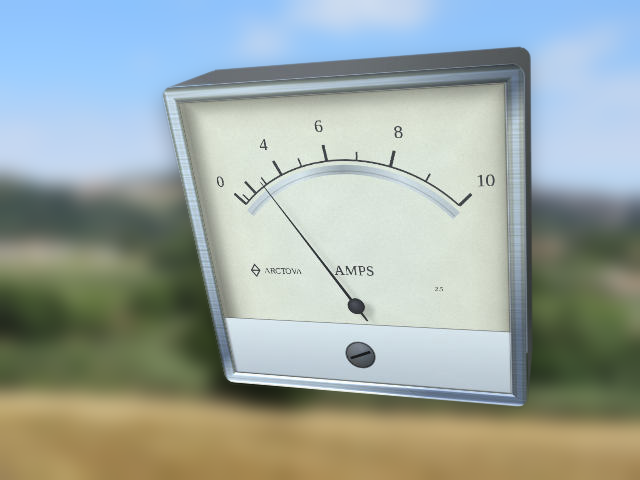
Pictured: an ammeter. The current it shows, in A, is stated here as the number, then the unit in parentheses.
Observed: 3 (A)
